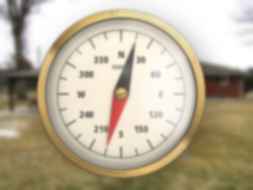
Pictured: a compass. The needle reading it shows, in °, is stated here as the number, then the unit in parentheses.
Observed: 195 (°)
